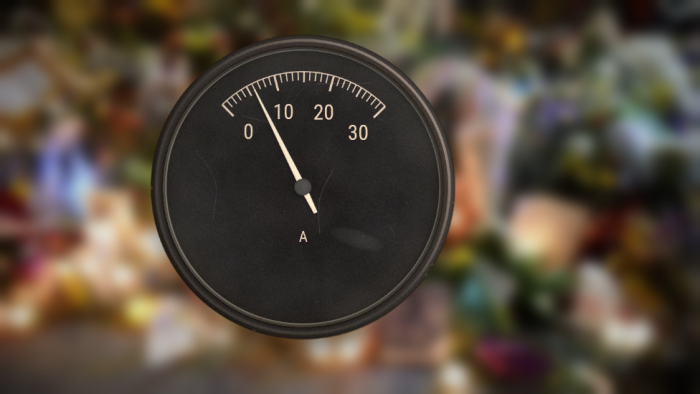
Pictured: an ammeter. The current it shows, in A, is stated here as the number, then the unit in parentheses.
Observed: 6 (A)
